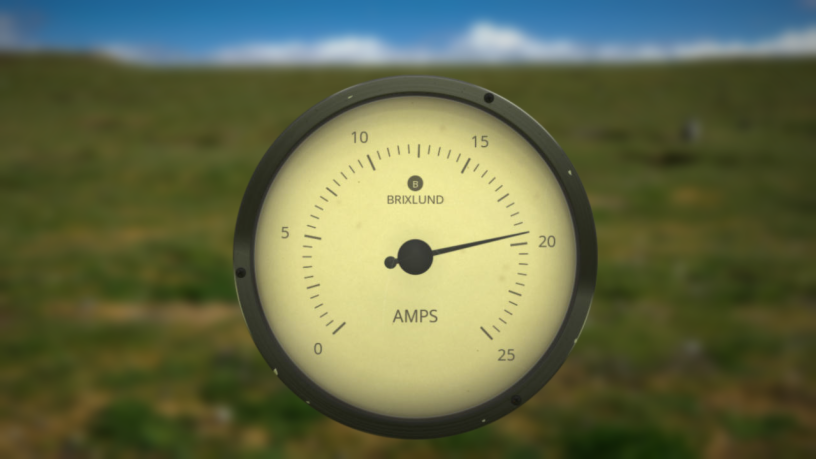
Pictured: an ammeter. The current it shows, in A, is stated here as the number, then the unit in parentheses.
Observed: 19.5 (A)
